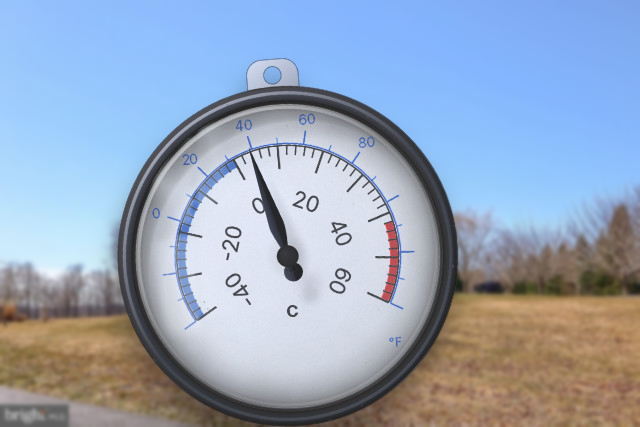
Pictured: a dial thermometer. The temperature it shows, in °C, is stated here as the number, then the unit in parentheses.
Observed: 4 (°C)
